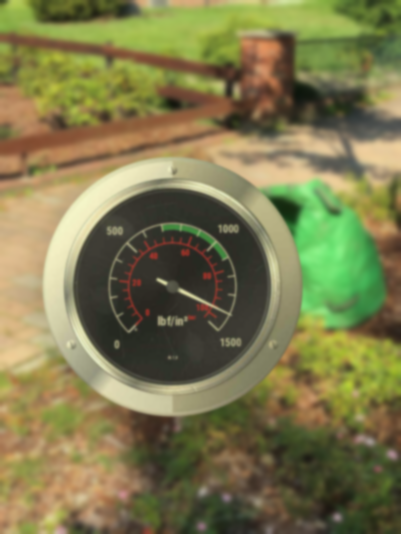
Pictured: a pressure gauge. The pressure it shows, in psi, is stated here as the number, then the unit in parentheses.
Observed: 1400 (psi)
